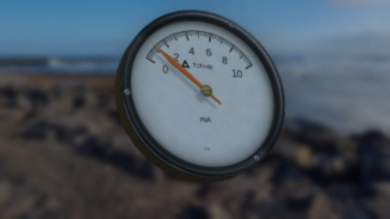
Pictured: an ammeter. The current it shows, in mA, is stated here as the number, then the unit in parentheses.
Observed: 1 (mA)
